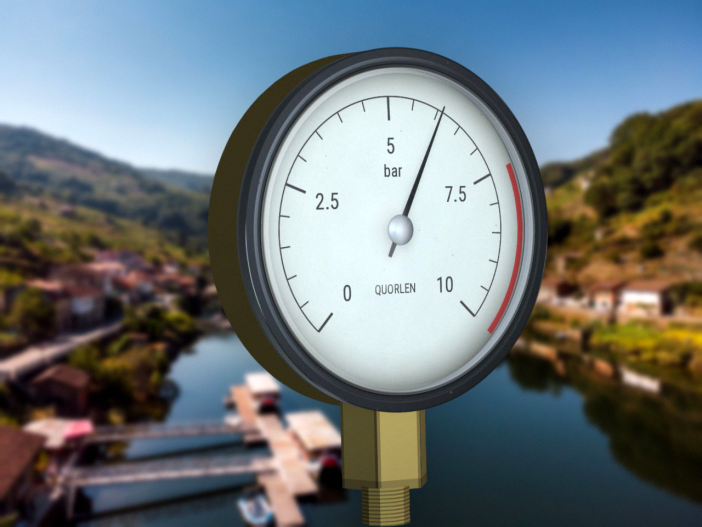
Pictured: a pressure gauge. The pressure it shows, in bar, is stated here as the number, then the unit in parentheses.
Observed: 6 (bar)
